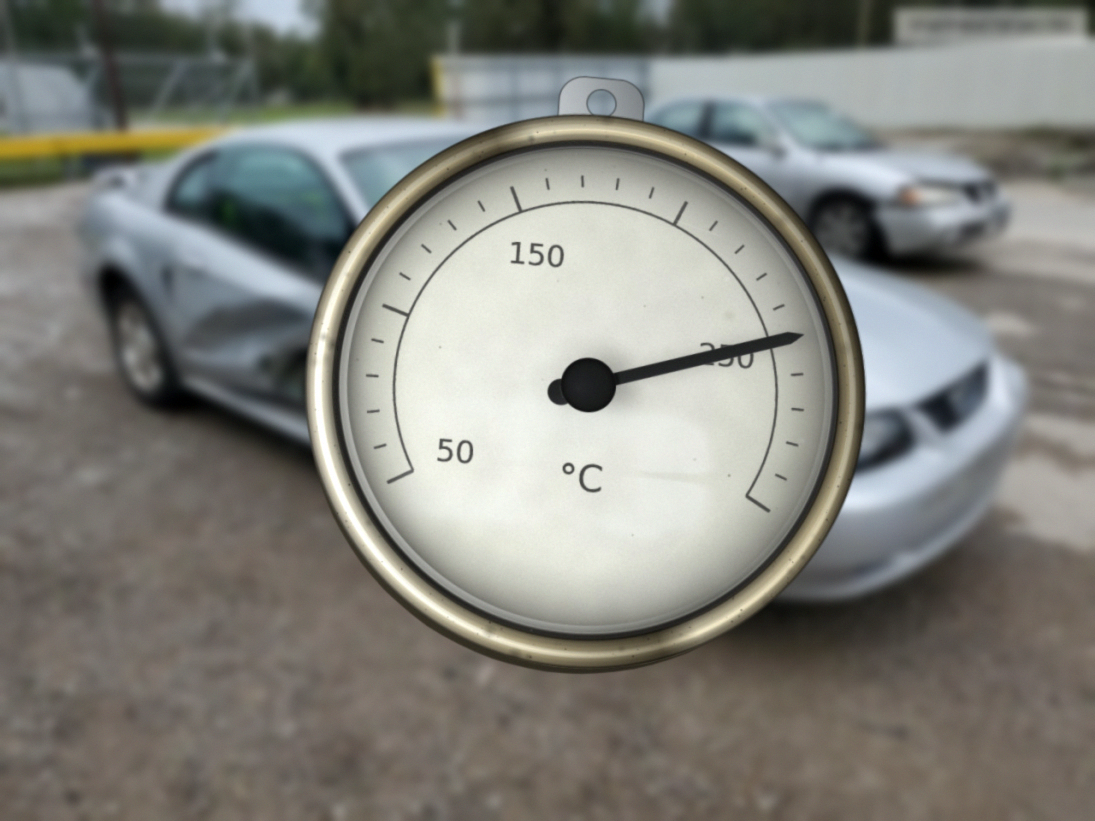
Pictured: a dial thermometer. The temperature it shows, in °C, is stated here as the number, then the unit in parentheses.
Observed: 250 (°C)
